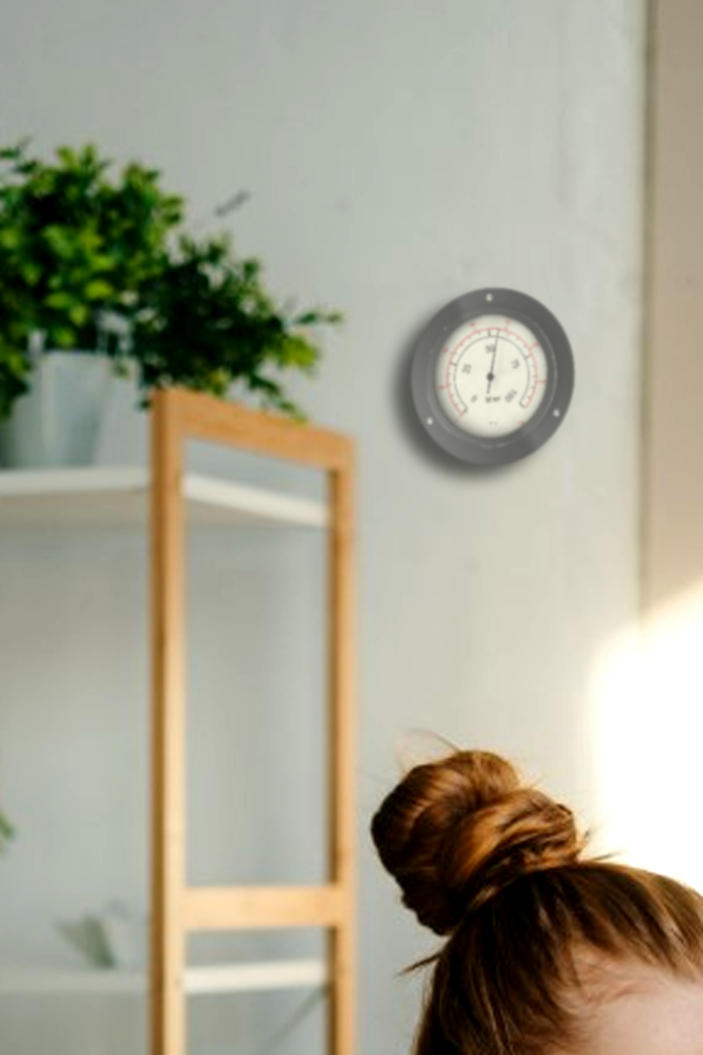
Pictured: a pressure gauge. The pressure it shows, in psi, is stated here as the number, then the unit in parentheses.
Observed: 55 (psi)
